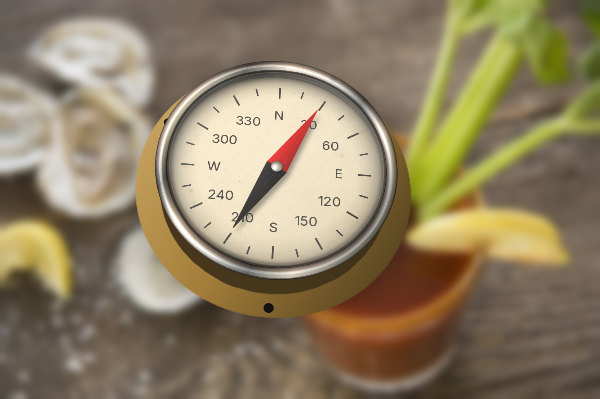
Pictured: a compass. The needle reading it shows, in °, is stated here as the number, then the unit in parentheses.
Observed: 30 (°)
